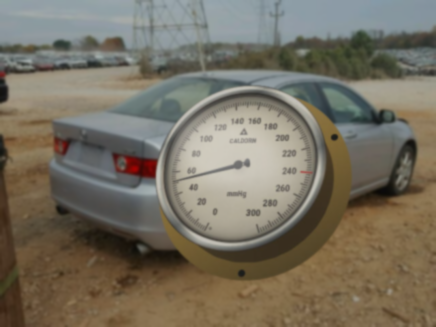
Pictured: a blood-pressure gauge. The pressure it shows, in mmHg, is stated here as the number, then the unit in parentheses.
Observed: 50 (mmHg)
